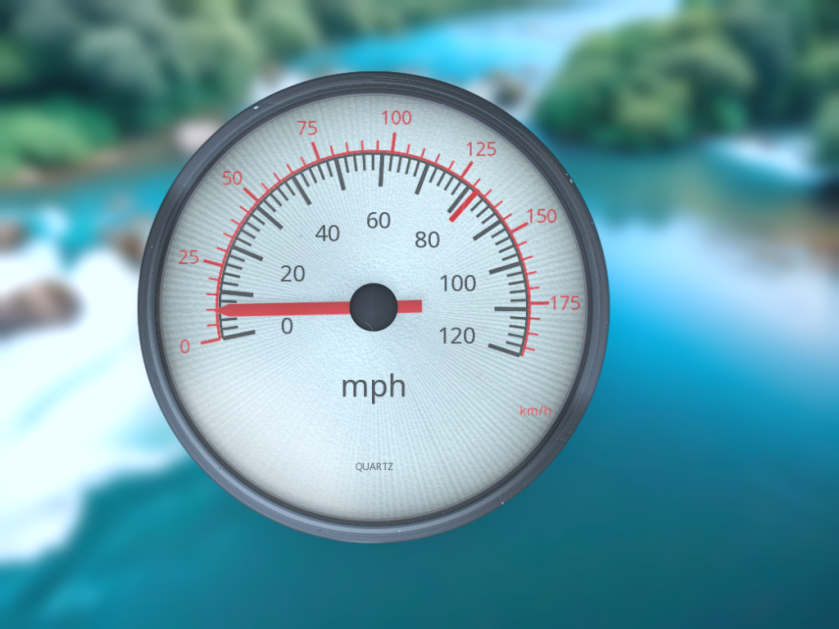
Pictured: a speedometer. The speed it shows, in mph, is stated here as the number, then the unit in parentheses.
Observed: 6 (mph)
